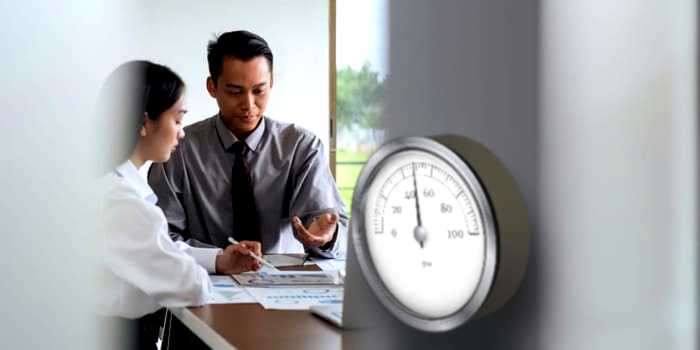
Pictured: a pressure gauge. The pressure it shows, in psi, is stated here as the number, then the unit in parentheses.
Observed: 50 (psi)
